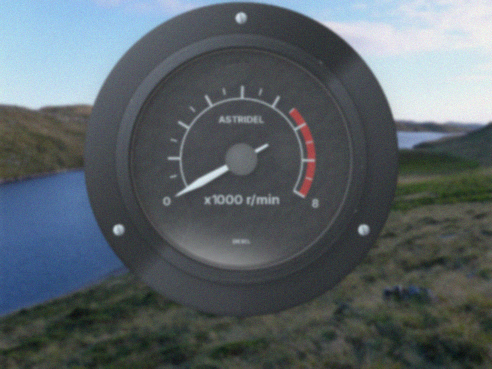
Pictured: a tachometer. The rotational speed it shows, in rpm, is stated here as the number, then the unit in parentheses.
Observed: 0 (rpm)
